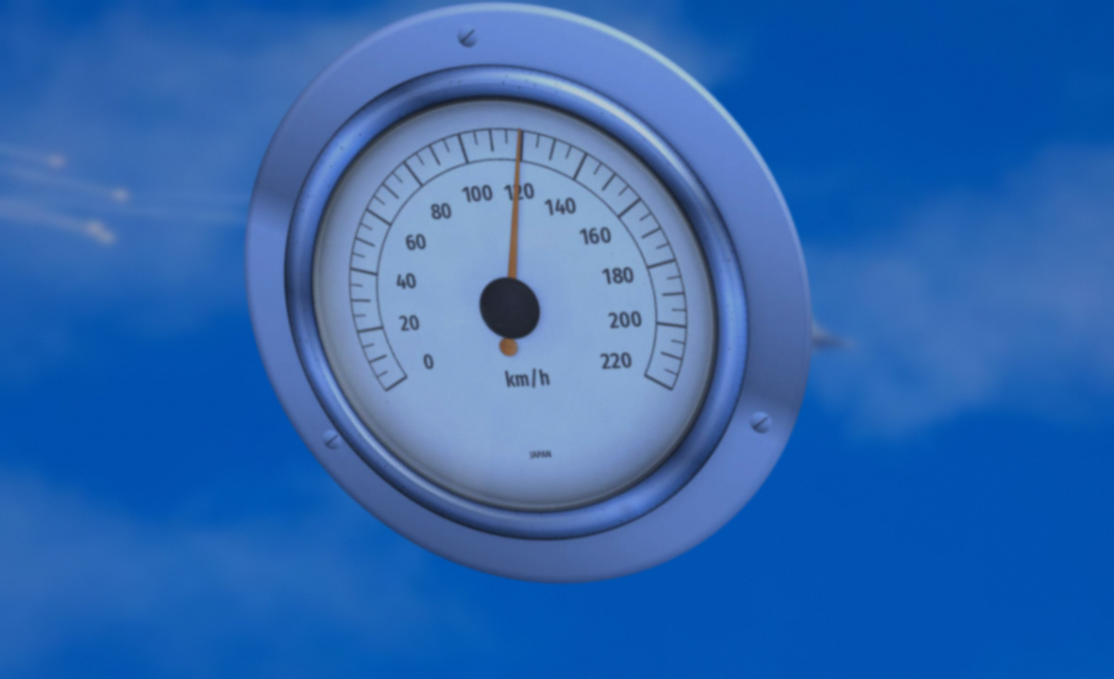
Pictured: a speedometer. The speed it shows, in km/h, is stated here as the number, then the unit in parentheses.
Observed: 120 (km/h)
